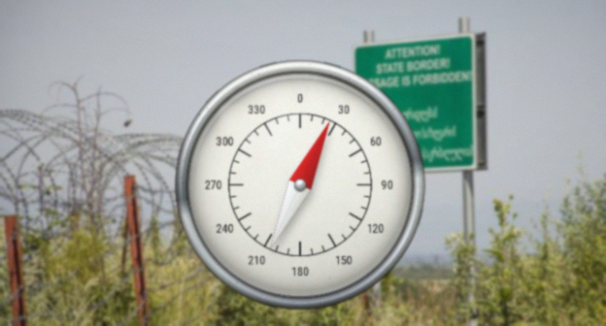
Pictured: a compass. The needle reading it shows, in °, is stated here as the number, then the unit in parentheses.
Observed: 25 (°)
